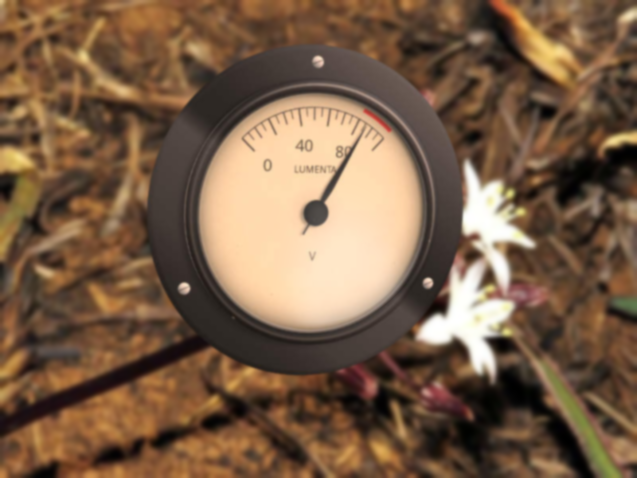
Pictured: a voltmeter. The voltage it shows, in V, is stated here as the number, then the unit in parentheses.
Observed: 85 (V)
